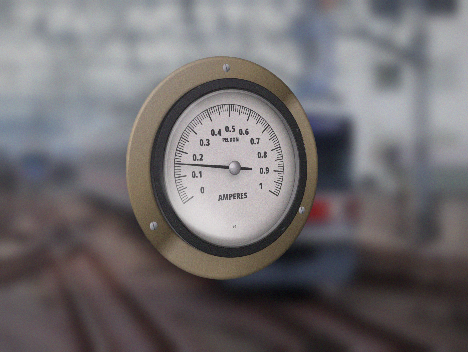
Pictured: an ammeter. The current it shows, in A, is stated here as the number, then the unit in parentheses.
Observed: 0.15 (A)
